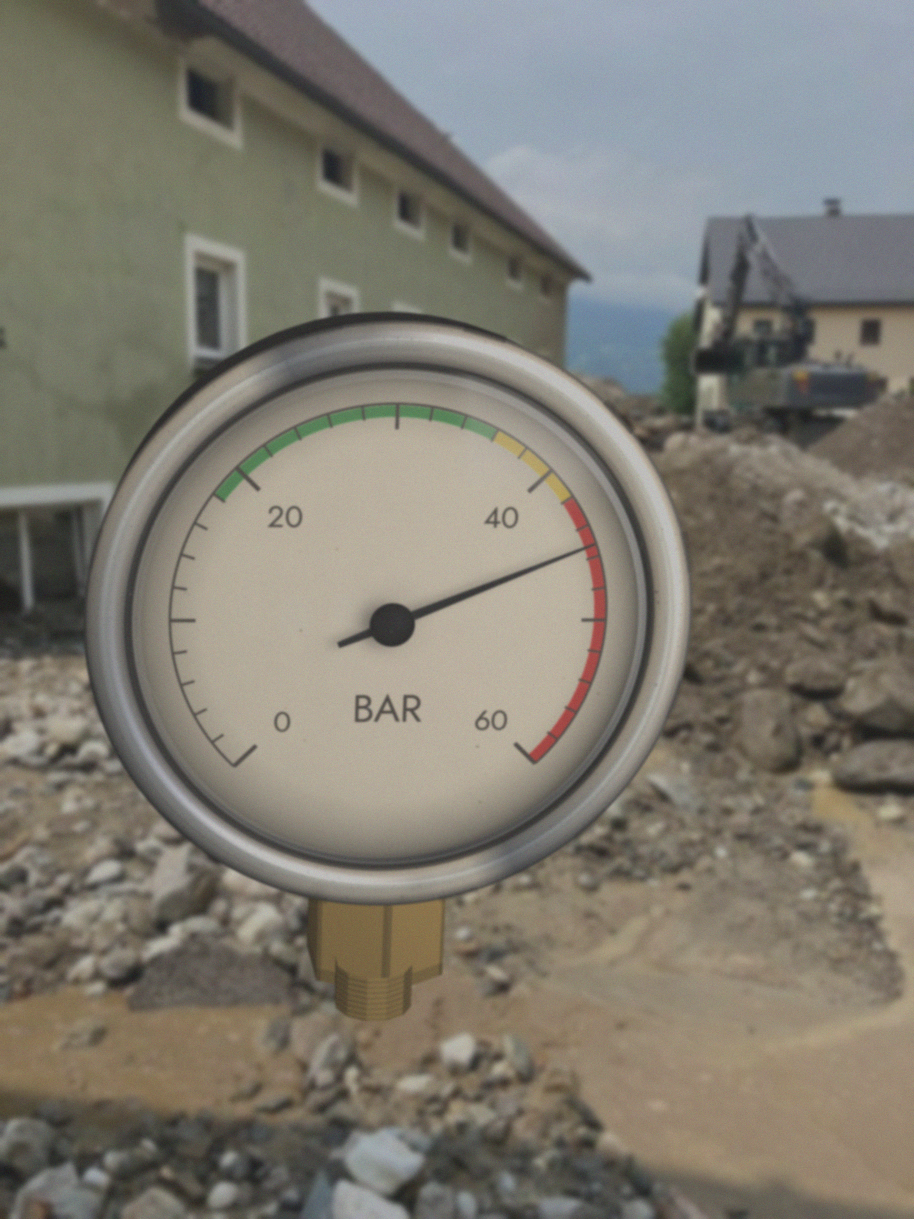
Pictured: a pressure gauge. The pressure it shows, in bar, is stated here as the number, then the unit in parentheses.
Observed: 45 (bar)
